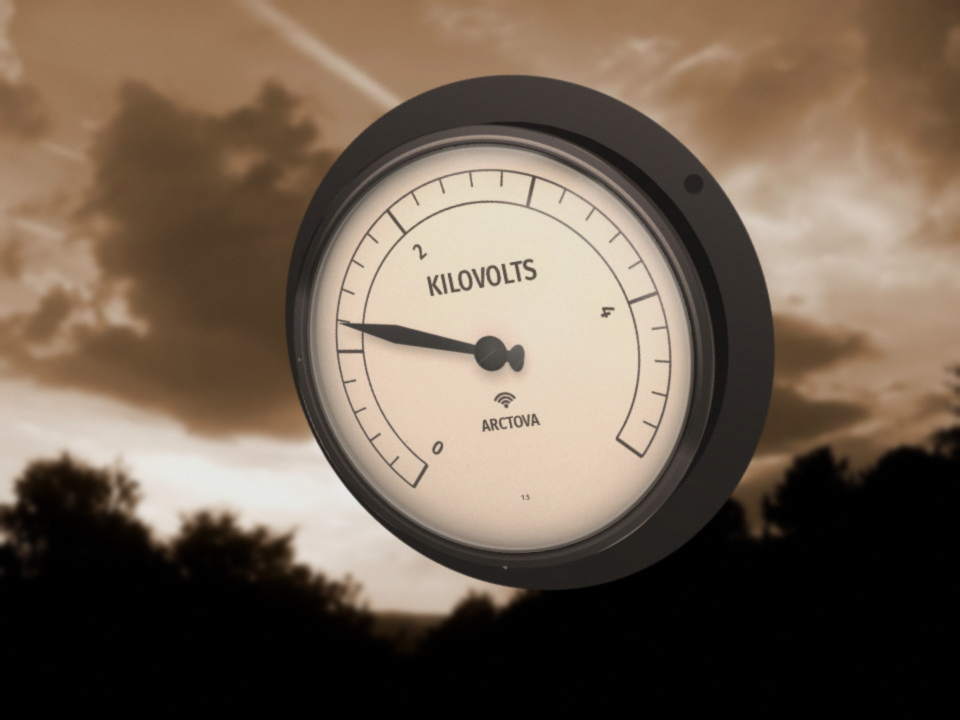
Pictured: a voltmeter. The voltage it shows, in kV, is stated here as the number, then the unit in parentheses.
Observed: 1.2 (kV)
